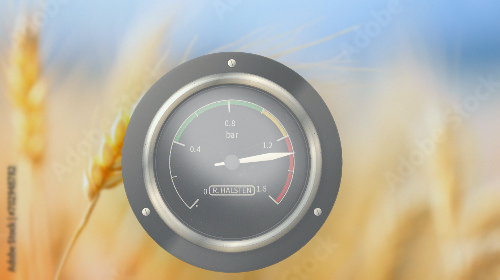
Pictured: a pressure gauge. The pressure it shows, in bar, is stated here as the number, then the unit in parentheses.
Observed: 1.3 (bar)
